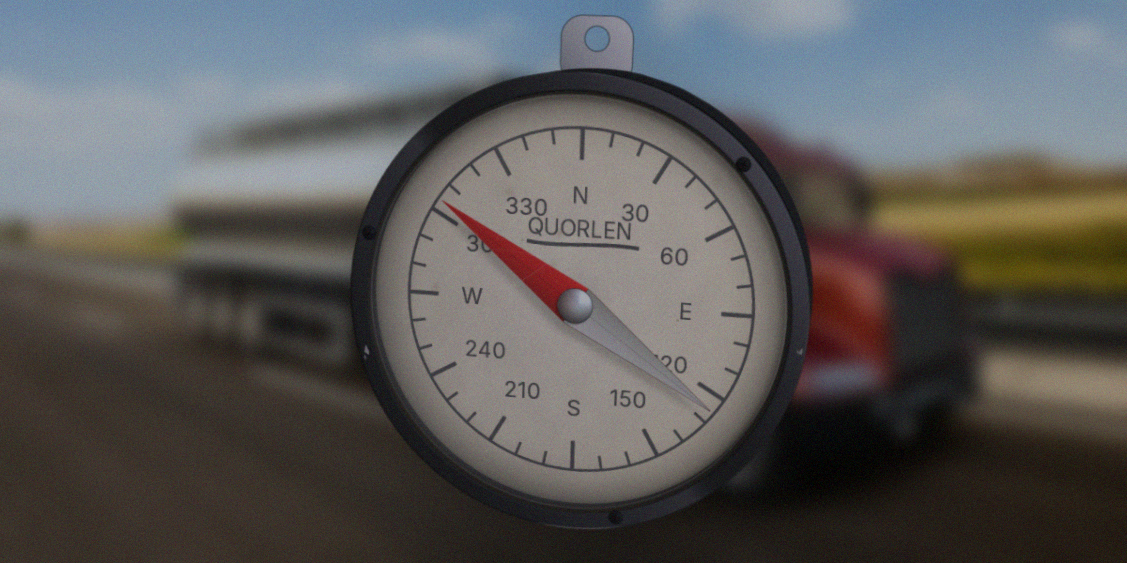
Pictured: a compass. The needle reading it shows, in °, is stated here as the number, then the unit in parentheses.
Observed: 305 (°)
